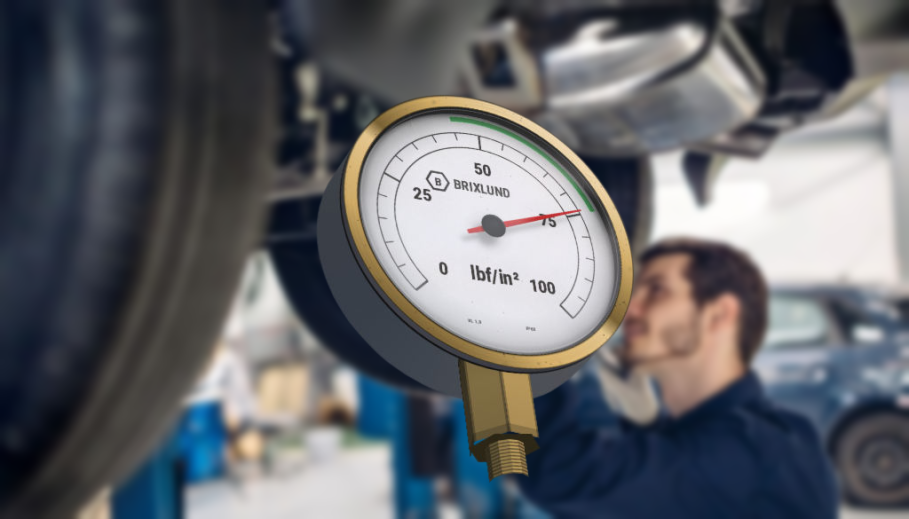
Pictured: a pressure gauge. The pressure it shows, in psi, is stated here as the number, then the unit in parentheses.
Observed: 75 (psi)
